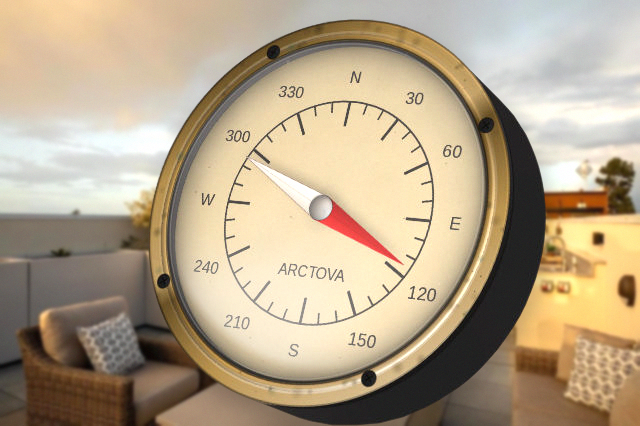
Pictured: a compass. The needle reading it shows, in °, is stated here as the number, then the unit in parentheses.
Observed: 115 (°)
